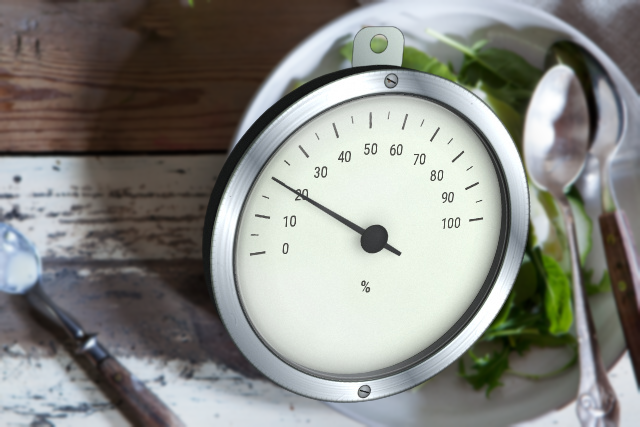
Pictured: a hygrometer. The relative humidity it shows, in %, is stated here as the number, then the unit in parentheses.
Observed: 20 (%)
